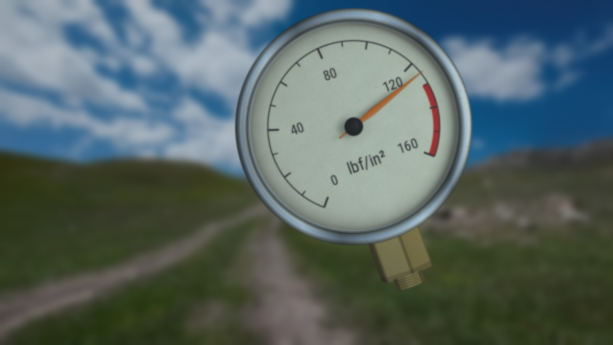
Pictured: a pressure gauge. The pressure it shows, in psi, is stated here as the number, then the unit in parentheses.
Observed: 125 (psi)
